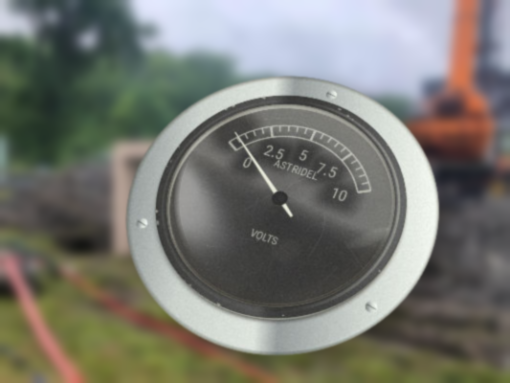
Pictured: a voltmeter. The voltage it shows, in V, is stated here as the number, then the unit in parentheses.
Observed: 0.5 (V)
